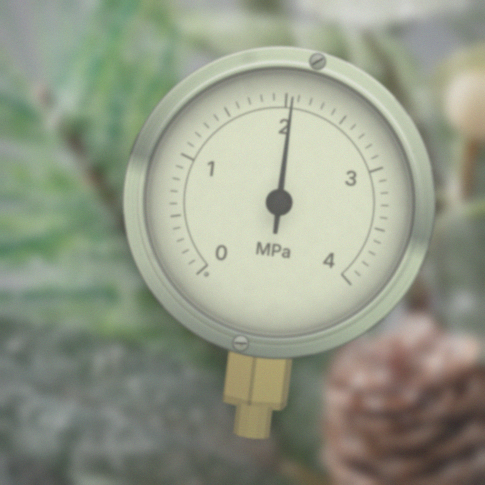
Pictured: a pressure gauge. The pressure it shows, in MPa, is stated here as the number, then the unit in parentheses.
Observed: 2.05 (MPa)
